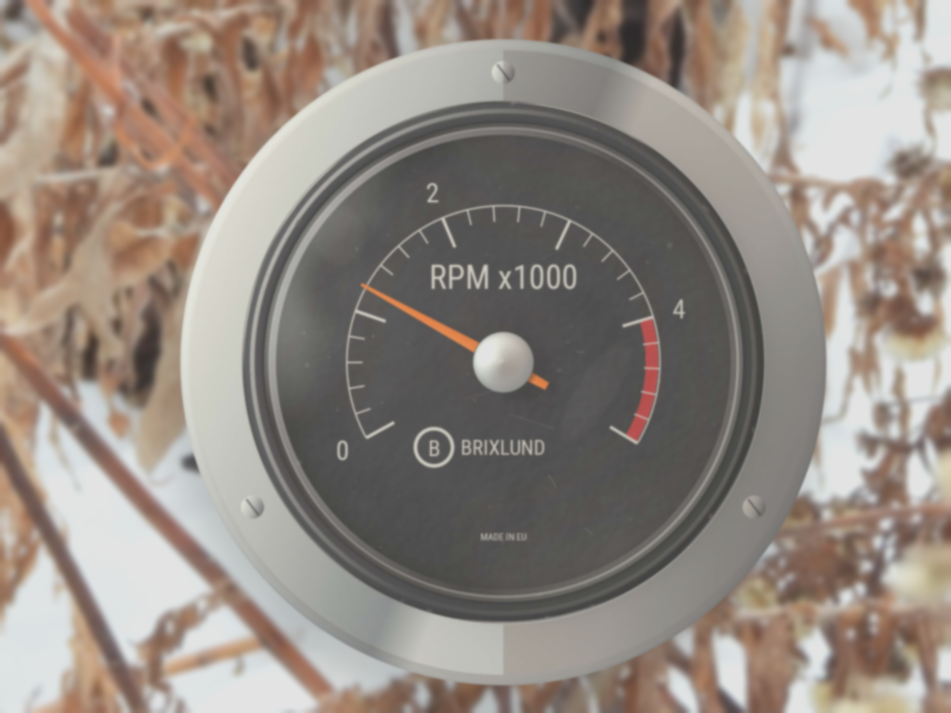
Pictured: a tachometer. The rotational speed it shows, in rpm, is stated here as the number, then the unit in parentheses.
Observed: 1200 (rpm)
